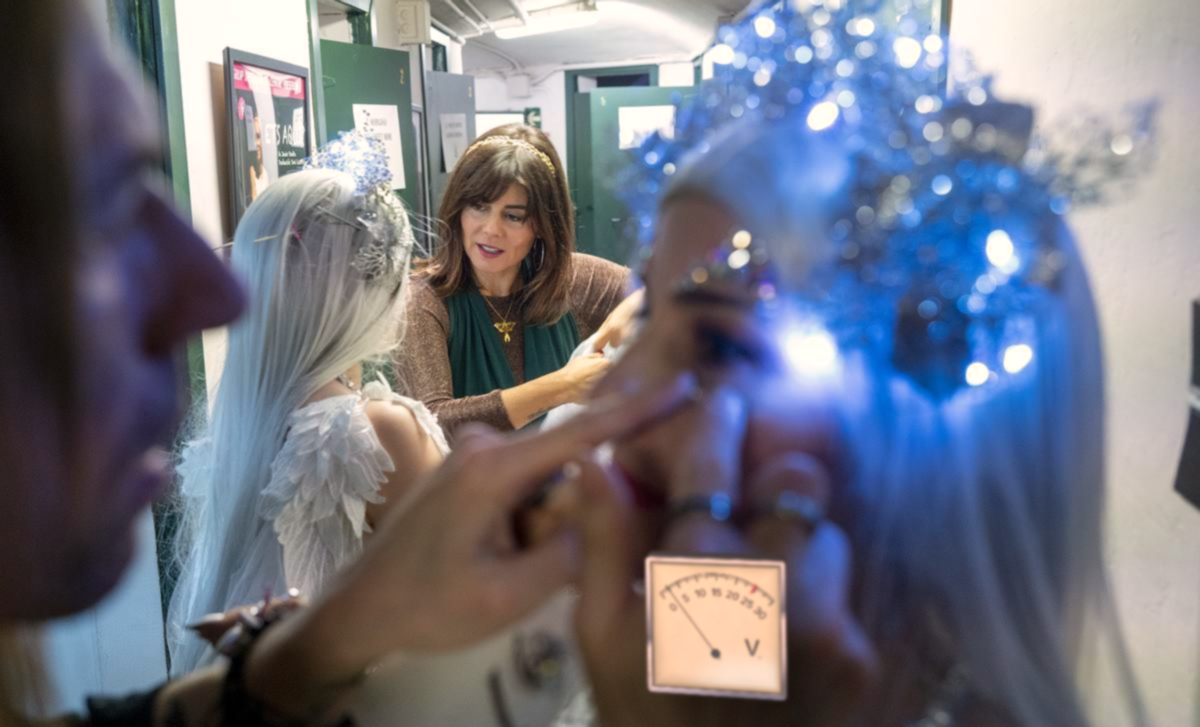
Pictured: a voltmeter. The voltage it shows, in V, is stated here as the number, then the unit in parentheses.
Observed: 2.5 (V)
